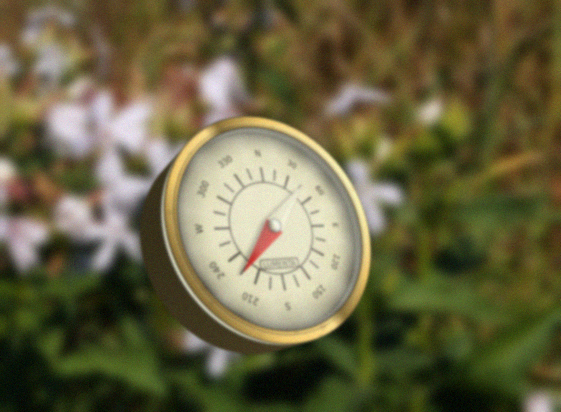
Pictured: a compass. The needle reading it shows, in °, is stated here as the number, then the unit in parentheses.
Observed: 225 (°)
